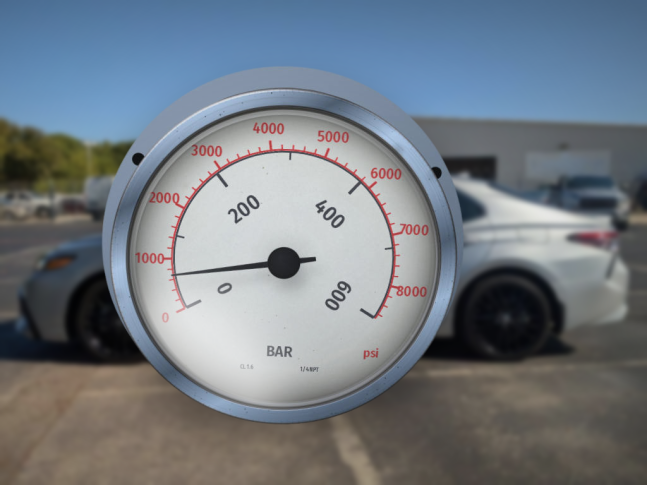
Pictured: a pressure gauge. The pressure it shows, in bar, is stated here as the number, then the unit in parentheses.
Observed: 50 (bar)
